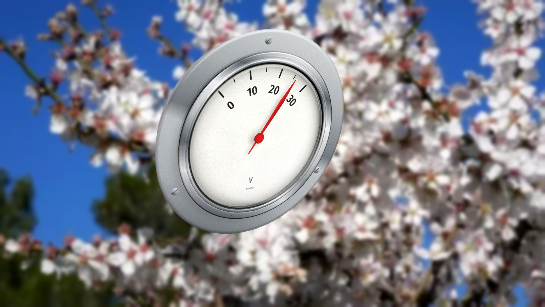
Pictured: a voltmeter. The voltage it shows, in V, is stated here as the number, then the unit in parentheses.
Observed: 25 (V)
